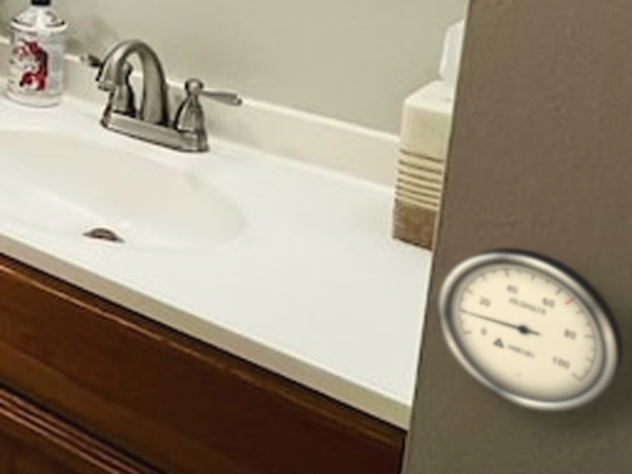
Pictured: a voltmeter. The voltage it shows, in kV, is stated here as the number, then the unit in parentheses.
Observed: 10 (kV)
